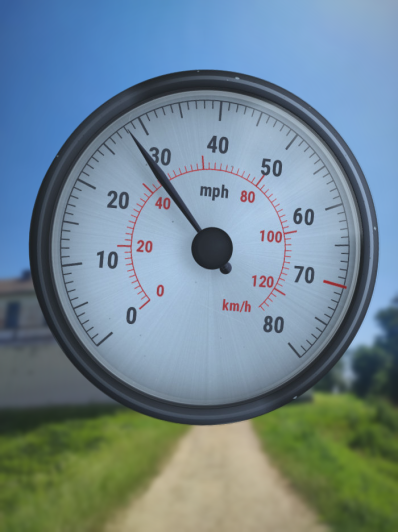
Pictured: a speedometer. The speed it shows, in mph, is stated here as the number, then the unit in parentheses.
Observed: 28 (mph)
